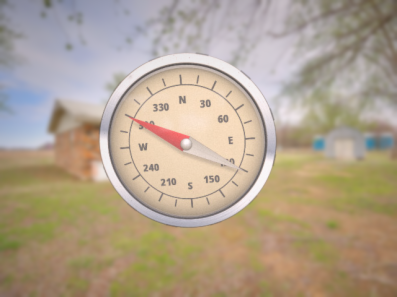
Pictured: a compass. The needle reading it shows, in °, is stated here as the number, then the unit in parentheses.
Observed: 300 (°)
